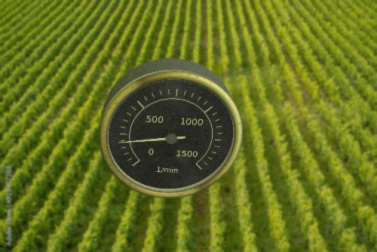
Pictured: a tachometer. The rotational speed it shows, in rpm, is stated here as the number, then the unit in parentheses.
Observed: 200 (rpm)
